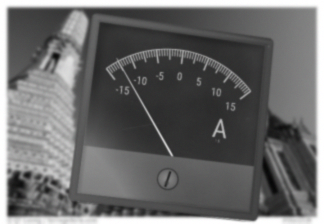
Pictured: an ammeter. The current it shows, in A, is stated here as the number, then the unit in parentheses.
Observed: -12.5 (A)
